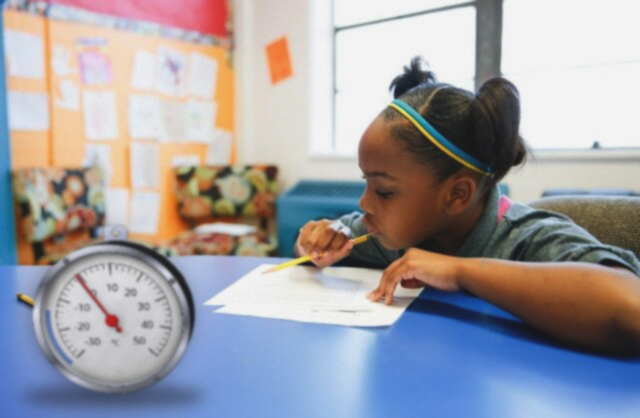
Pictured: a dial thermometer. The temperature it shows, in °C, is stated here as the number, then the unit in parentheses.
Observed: 0 (°C)
